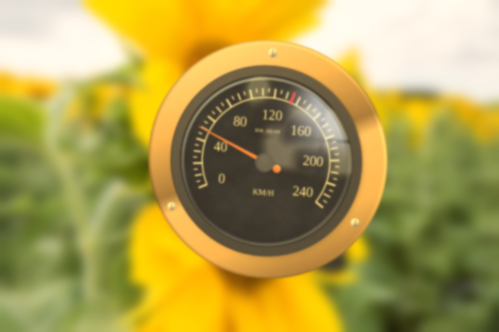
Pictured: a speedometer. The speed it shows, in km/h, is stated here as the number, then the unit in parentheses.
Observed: 50 (km/h)
